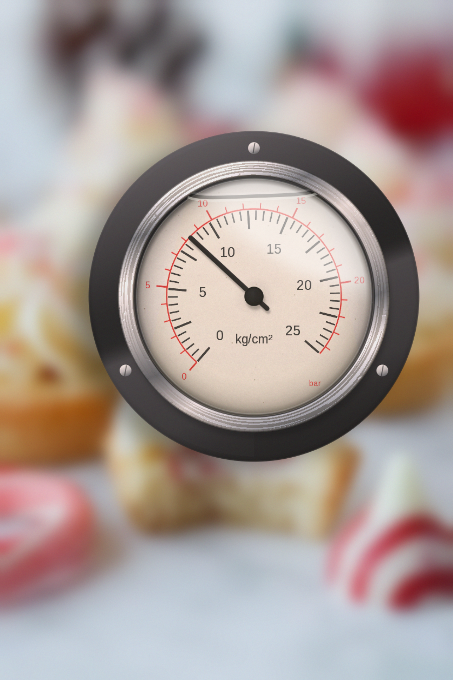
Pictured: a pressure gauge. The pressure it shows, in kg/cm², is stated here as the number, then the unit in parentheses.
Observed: 8.5 (kg/cm²)
